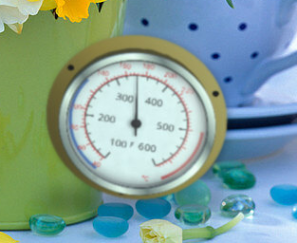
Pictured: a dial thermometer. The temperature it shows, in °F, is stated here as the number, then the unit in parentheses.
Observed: 340 (°F)
